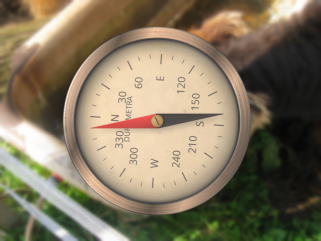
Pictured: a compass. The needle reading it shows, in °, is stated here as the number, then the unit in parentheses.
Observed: 350 (°)
